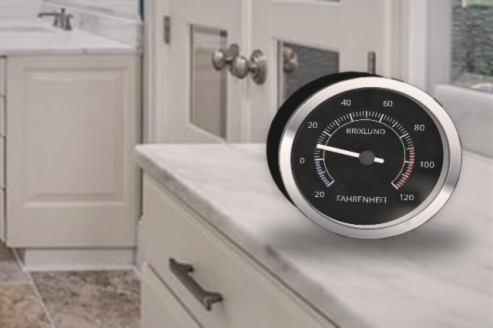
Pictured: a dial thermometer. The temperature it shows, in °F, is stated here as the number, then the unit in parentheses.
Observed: 10 (°F)
